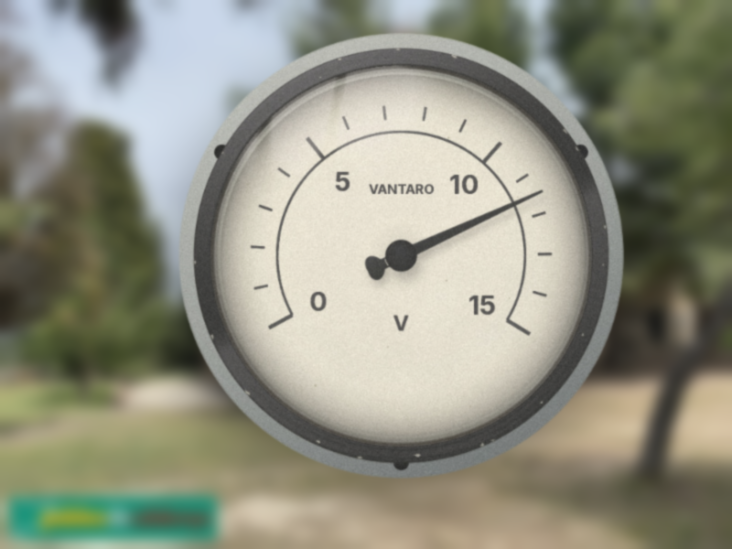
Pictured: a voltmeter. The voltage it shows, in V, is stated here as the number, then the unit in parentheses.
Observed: 11.5 (V)
